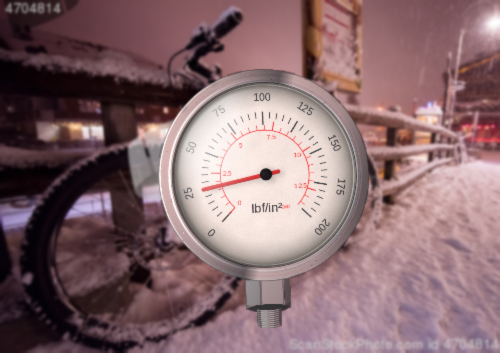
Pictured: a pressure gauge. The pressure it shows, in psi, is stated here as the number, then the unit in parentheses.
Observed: 25 (psi)
